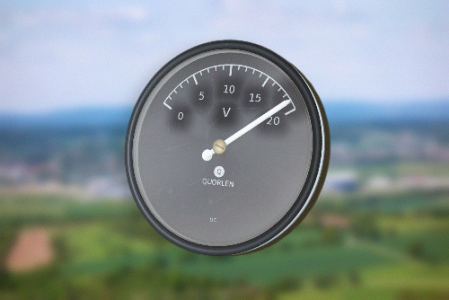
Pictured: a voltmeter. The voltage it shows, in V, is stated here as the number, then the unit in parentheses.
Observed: 19 (V)
